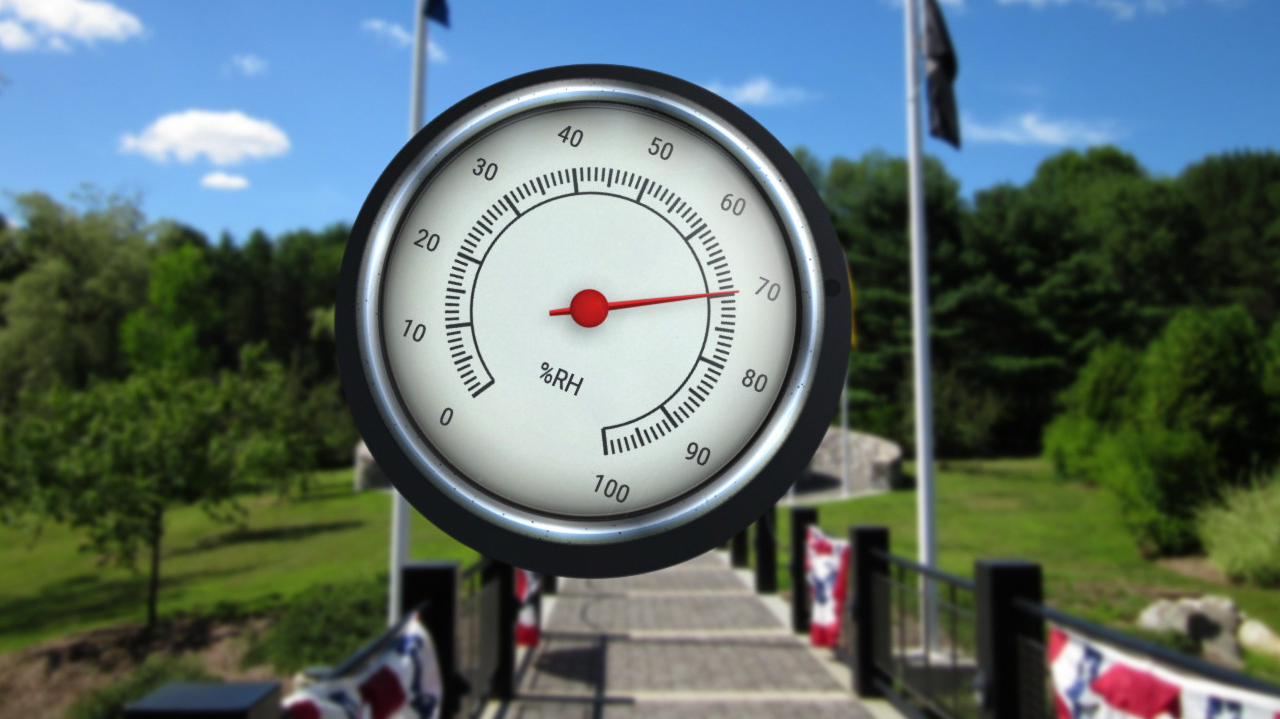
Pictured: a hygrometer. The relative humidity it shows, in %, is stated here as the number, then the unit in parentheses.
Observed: 70 (%)
